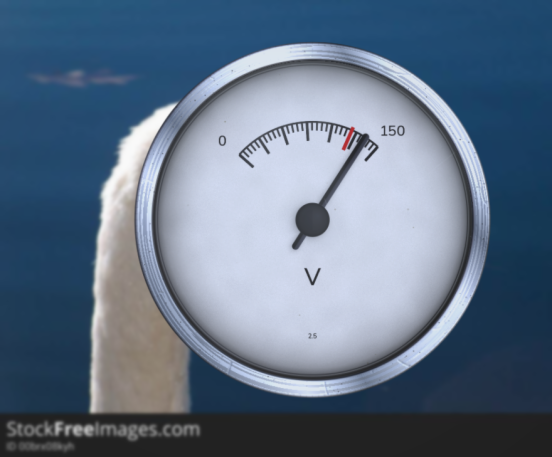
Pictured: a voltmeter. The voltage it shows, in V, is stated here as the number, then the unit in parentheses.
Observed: 135 (V)
